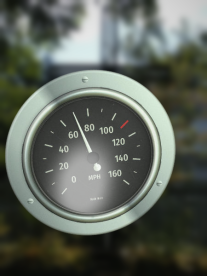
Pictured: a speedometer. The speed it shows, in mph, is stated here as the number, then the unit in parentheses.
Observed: 70 (mph)
